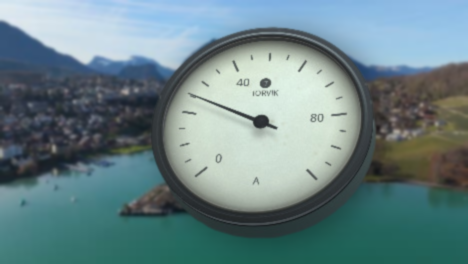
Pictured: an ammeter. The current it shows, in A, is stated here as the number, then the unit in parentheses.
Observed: 25 (A)
